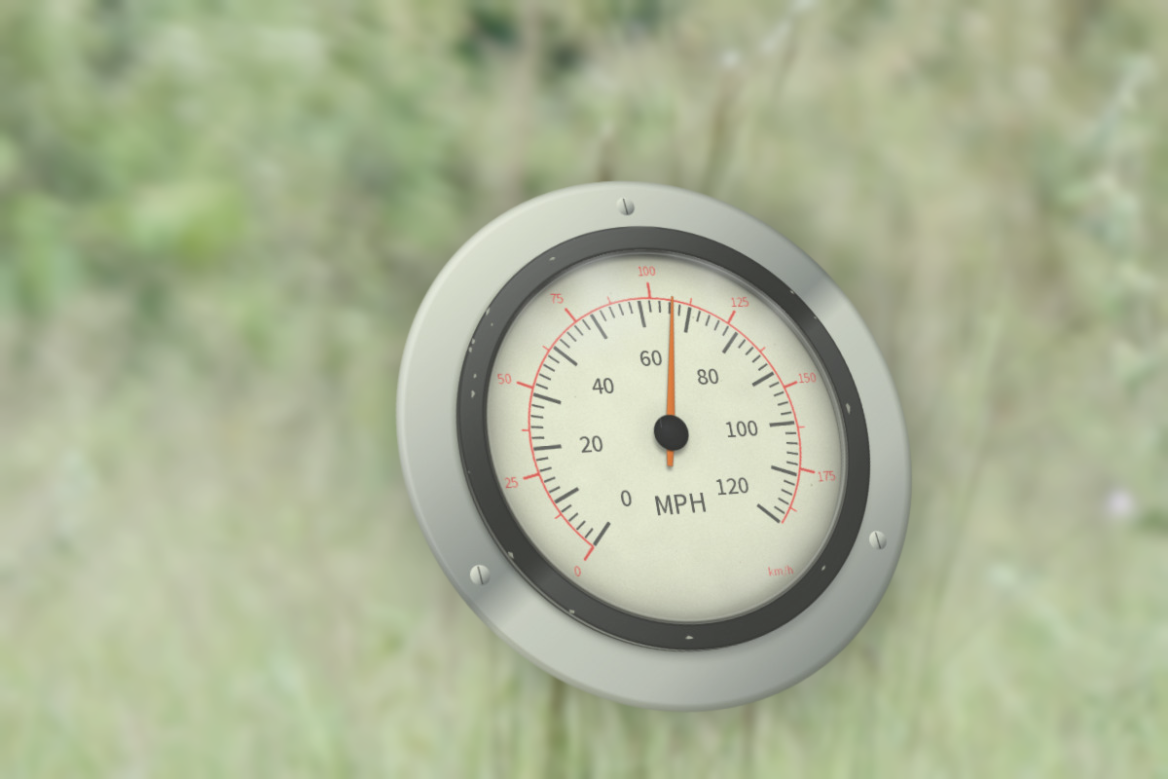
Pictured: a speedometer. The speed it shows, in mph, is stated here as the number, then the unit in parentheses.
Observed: 66 (mph)
